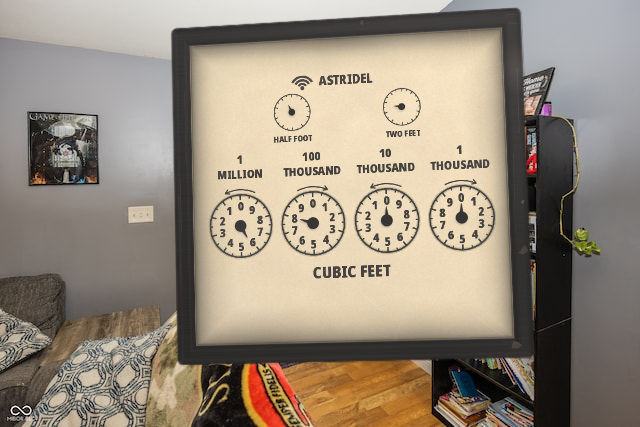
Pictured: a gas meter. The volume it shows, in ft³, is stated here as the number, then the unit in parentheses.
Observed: 580000 (ft³)
